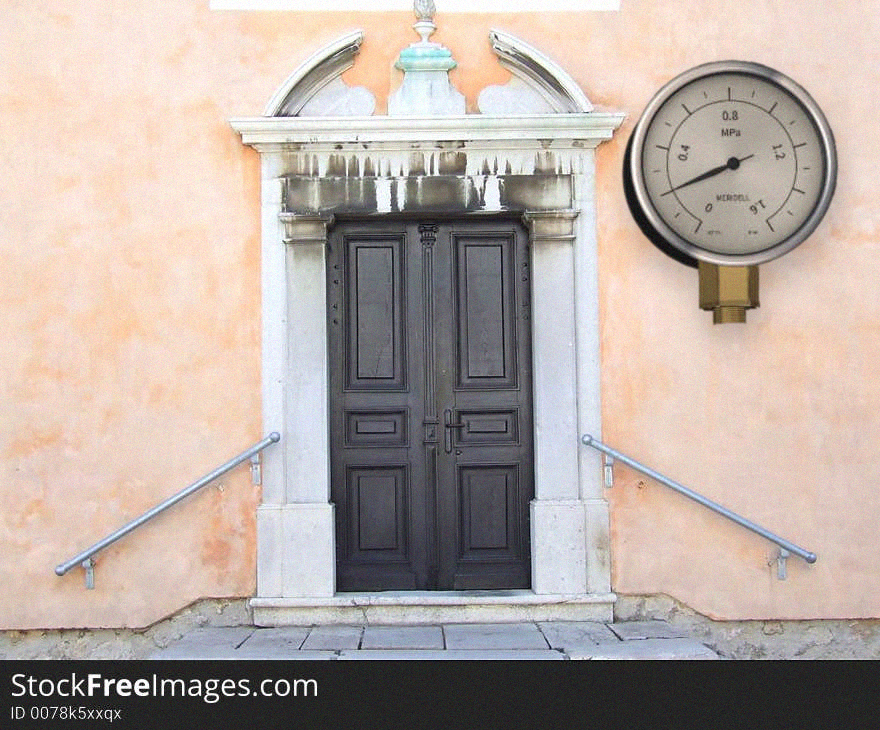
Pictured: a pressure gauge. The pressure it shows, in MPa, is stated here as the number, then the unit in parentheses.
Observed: 0.2 (MPa)
